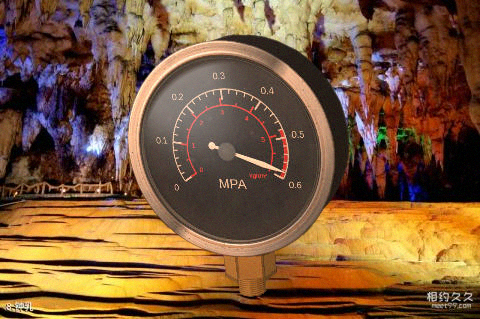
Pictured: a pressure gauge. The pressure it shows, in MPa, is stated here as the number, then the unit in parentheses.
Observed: 0.58 (MPa)
